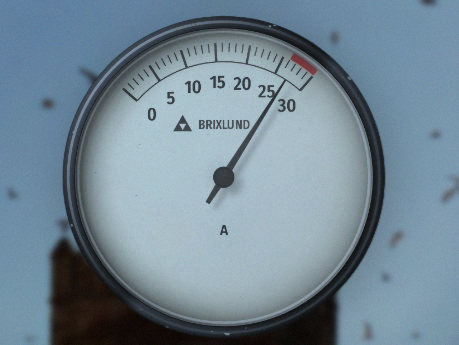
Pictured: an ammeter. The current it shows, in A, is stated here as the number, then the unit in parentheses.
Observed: 27 (A)
